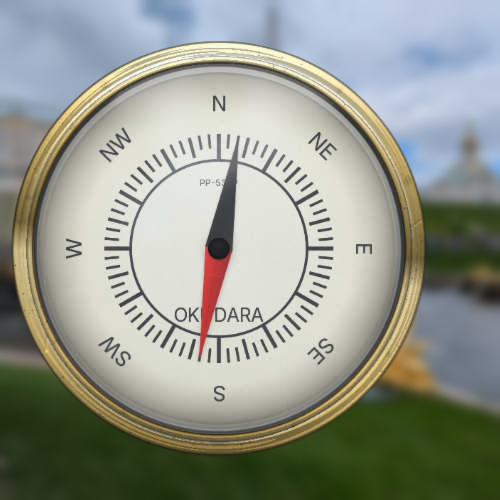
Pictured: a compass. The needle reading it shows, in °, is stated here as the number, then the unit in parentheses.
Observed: 190 (°)
